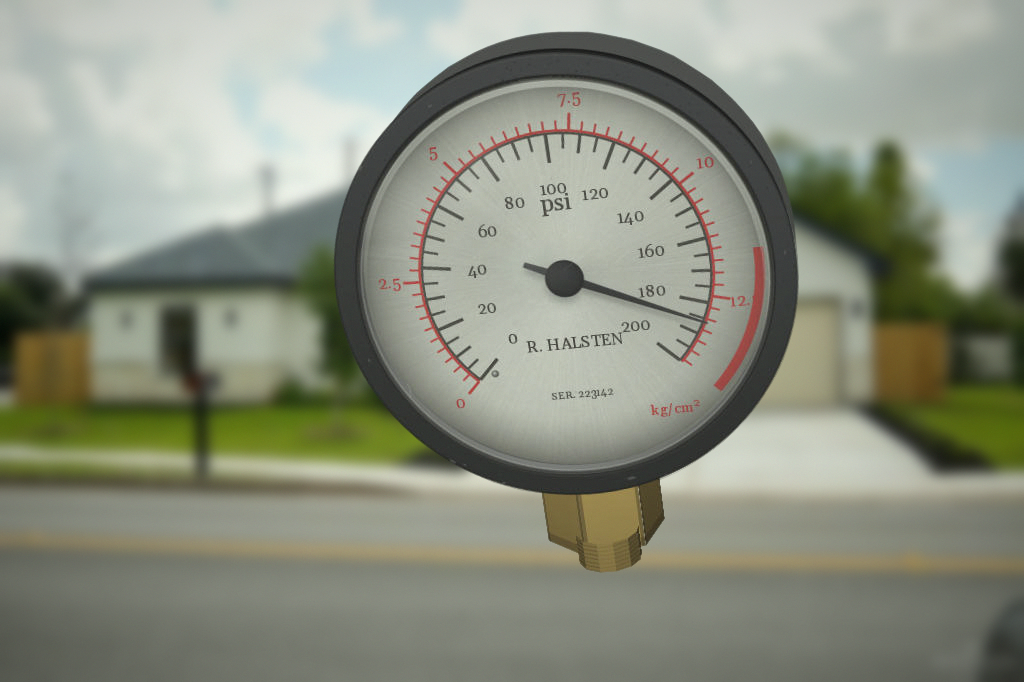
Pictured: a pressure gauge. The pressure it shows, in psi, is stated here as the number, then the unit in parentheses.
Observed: 185 (psi)
